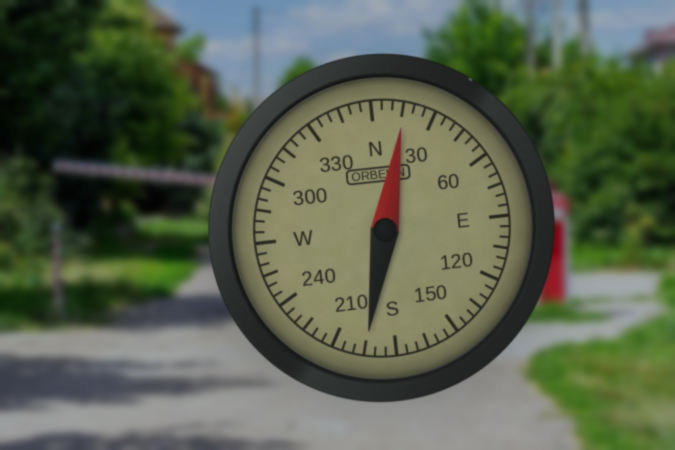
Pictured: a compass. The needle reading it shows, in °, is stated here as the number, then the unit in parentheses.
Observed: 15 (°)
